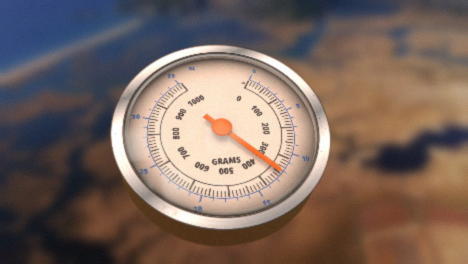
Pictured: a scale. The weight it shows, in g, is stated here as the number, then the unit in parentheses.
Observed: 350 (g)
